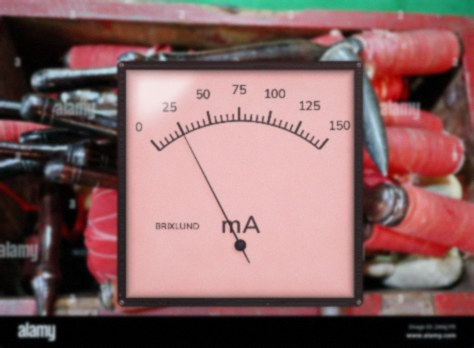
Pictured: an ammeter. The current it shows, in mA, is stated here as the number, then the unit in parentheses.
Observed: 25 (mA)
